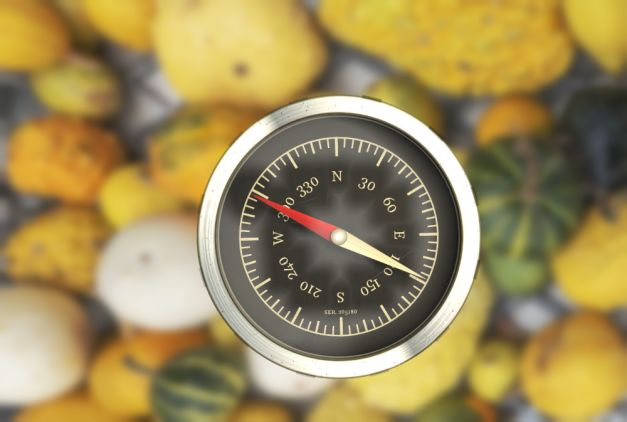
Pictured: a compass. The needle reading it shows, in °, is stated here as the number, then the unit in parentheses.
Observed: 297.5 (°)
